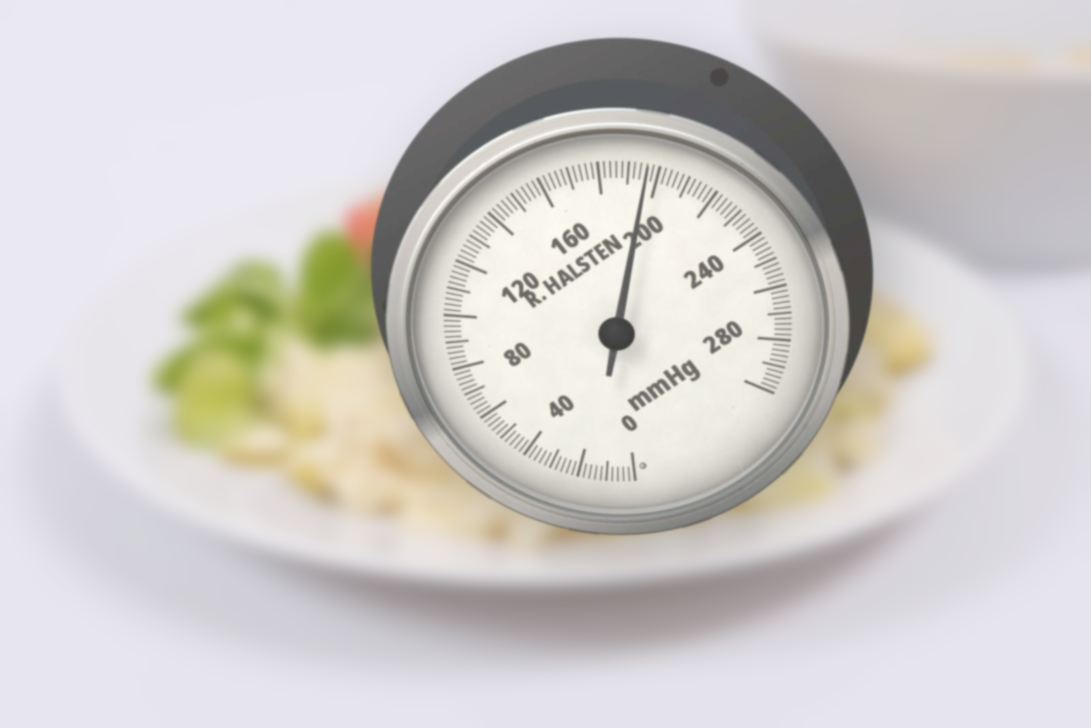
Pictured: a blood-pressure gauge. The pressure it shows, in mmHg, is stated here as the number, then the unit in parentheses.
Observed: 196 (mmHg)
